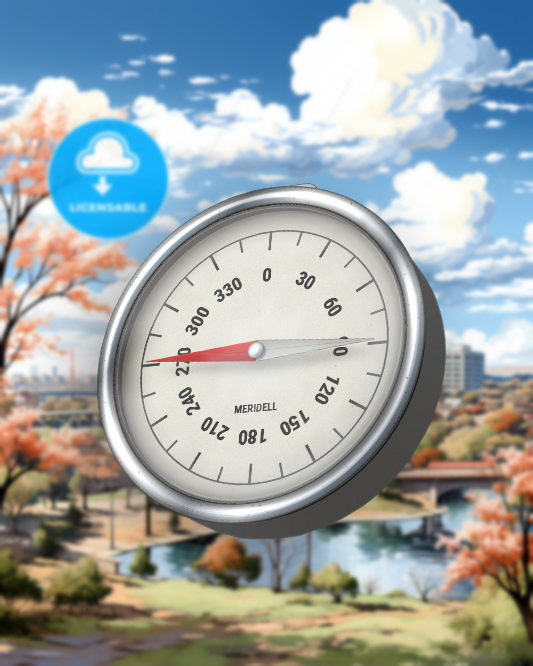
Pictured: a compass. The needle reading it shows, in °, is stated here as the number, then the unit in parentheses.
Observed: 270 (°)
